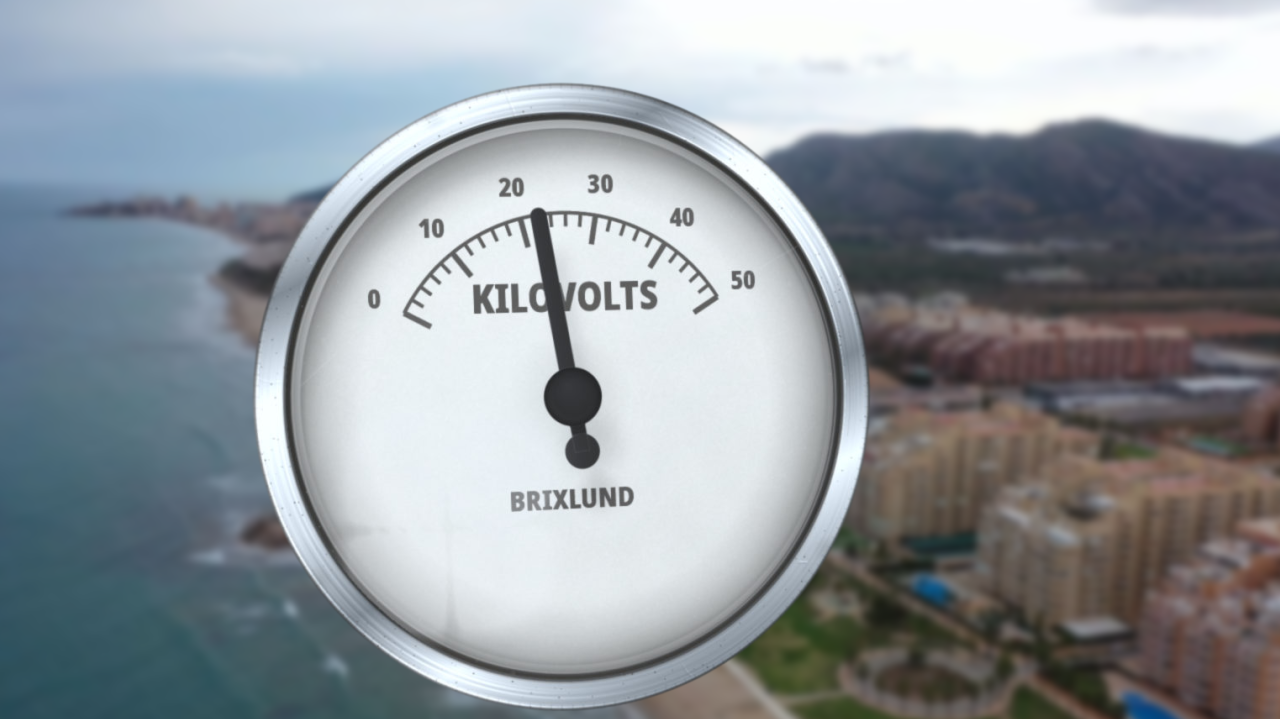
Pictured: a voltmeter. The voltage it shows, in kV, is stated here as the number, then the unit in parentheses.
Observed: 22 (kV)
